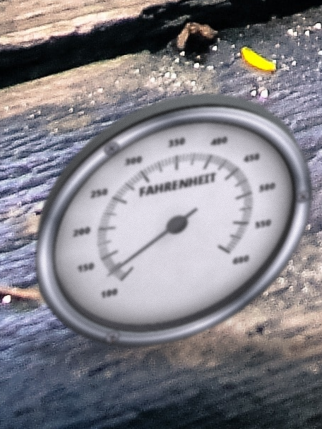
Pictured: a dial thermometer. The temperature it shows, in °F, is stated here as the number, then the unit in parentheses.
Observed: 125 (°F)
